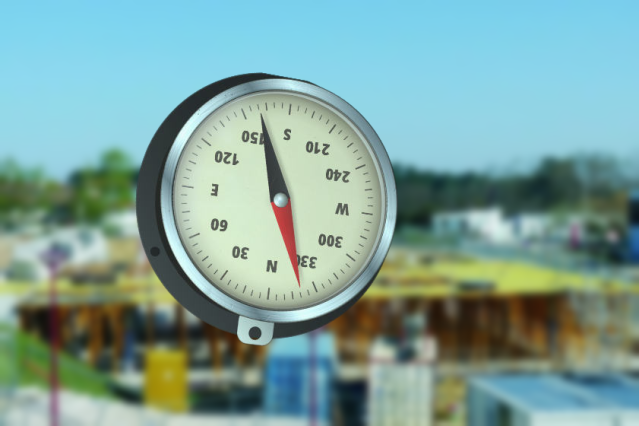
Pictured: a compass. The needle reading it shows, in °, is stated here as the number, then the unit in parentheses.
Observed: 340 (°)
